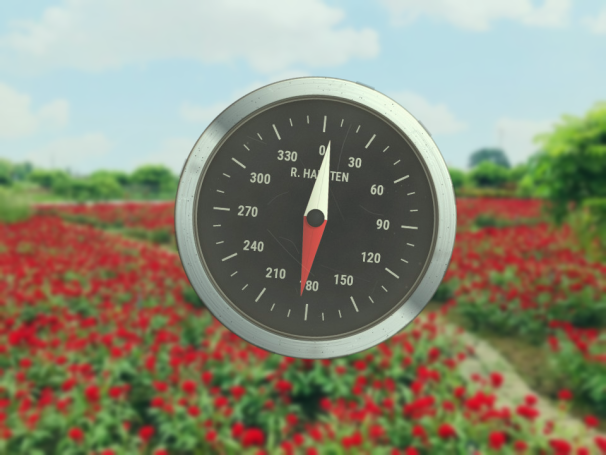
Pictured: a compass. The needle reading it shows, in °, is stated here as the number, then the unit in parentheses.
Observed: 185 (°)
